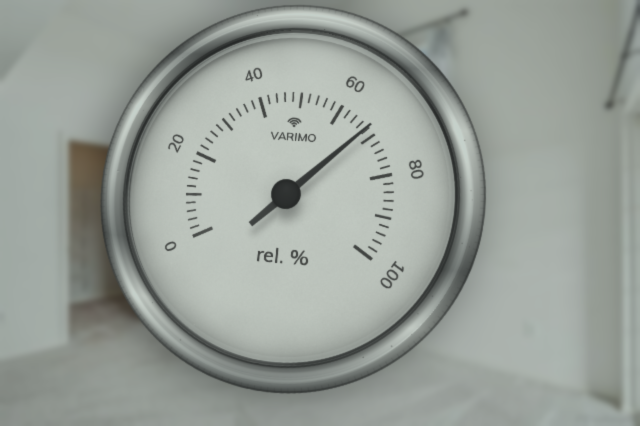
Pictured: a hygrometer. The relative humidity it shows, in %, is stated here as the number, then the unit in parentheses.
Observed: 68 (%)
